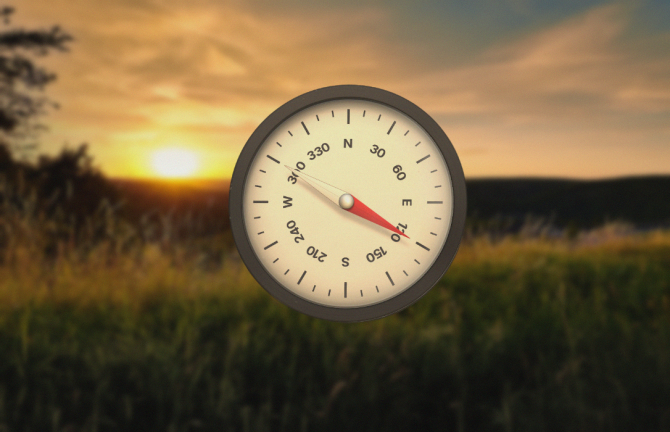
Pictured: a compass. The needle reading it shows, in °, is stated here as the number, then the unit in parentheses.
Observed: 120 (°)
